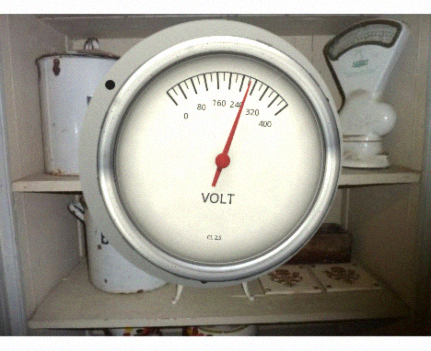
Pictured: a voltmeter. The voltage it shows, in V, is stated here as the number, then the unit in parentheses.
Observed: 260 (V)
